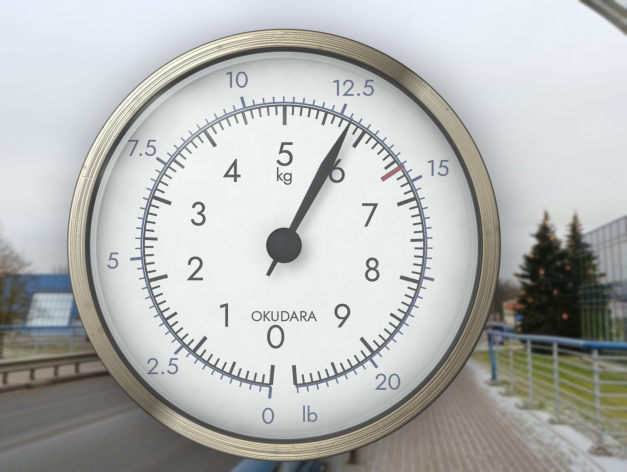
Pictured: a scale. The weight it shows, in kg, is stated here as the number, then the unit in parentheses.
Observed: 5.8 (kg)
